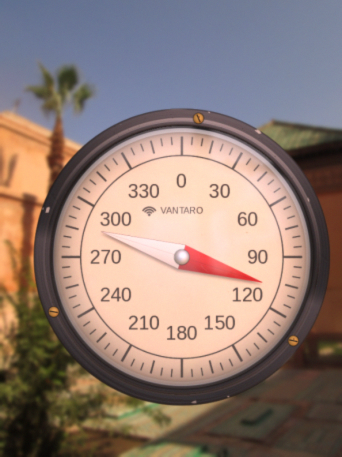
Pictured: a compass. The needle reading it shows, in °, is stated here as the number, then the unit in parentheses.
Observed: 107.5 (°)
